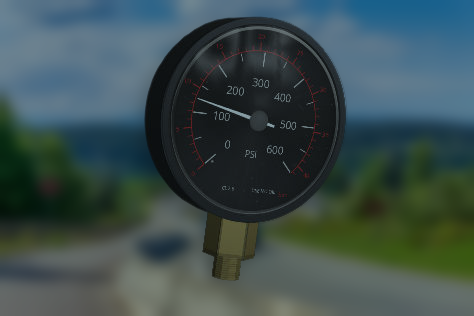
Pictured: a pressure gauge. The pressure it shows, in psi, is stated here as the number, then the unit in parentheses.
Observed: 125 (psi)
